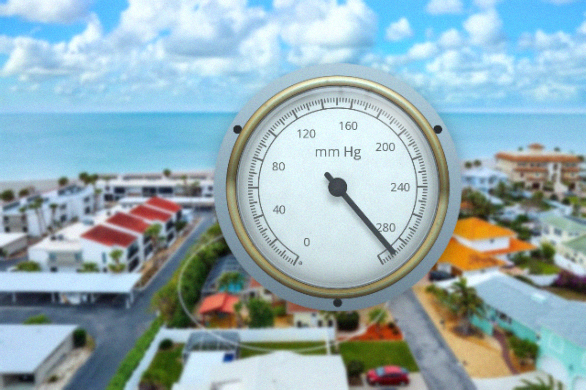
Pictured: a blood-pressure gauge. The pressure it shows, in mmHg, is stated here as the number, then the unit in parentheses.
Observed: 290 (mmHg)
